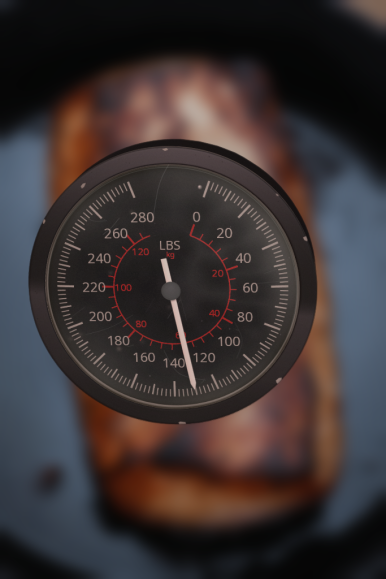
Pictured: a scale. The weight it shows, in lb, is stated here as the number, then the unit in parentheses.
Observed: 130 (lb)
